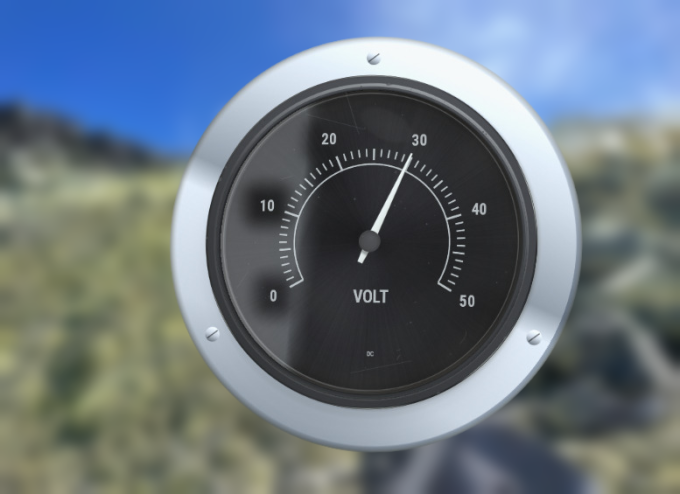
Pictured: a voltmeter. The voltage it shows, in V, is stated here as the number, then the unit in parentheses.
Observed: 30 (V)
